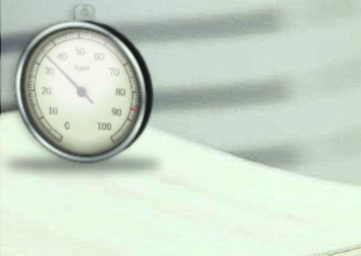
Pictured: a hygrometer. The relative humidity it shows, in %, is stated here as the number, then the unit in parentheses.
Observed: 35 (%)
